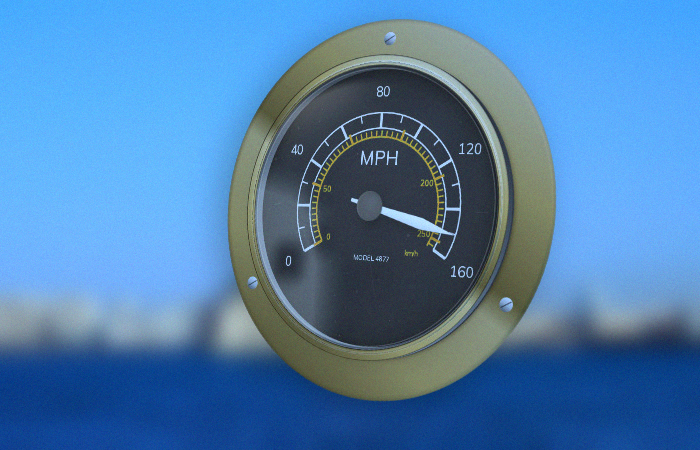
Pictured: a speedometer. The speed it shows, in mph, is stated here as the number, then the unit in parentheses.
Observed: 150 (mph)
